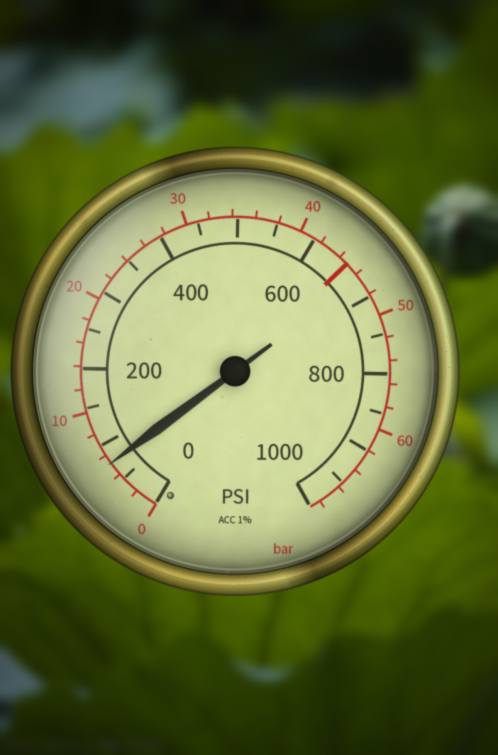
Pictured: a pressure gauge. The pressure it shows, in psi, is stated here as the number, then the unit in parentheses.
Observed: 75 (psi)
